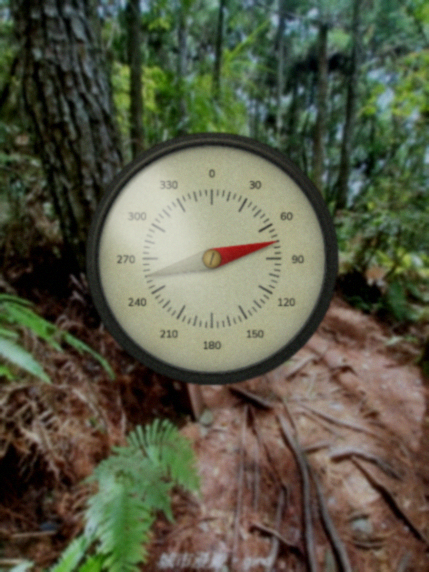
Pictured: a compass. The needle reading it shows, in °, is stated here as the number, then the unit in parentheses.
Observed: 75 (°)
